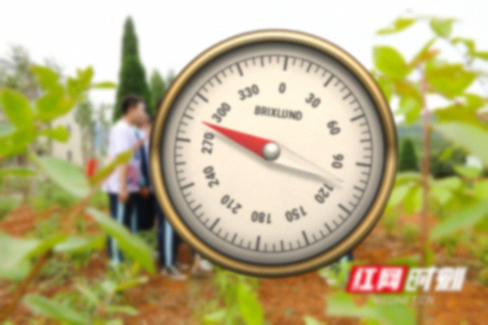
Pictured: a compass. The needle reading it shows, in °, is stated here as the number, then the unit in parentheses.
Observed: 285 (°)
